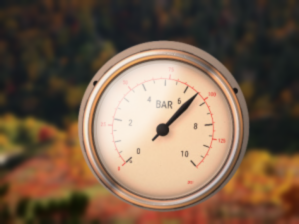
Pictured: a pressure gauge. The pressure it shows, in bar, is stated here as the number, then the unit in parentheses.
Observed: 6.5 (bar)
